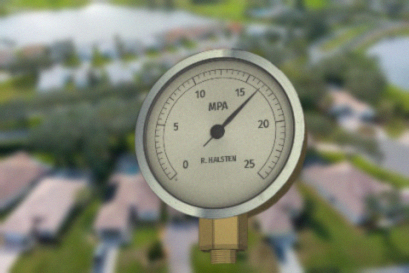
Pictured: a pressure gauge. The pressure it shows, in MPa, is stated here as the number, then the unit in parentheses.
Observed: 16.5 (MPa)
